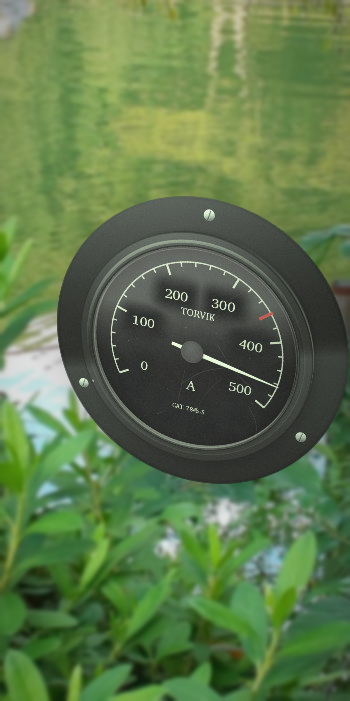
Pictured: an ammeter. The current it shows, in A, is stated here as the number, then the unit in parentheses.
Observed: 460 (A)
